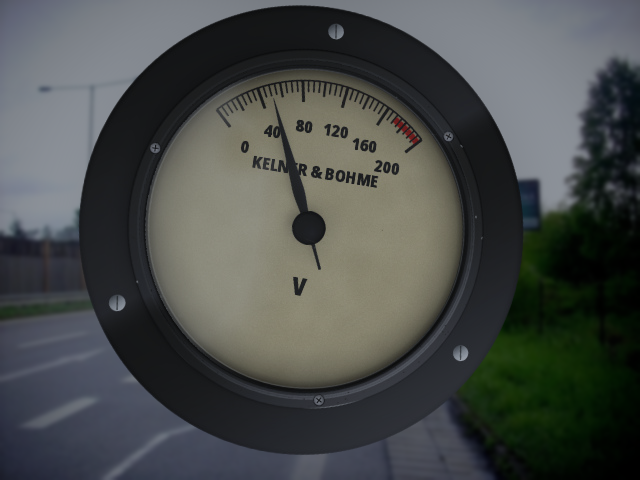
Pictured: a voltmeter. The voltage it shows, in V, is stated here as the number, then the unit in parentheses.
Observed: 50 (V)
